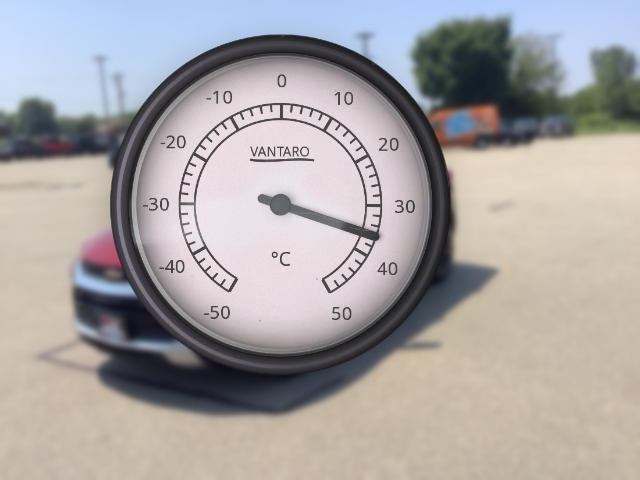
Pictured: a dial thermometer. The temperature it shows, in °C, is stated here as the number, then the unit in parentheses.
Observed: 36 (°C)
